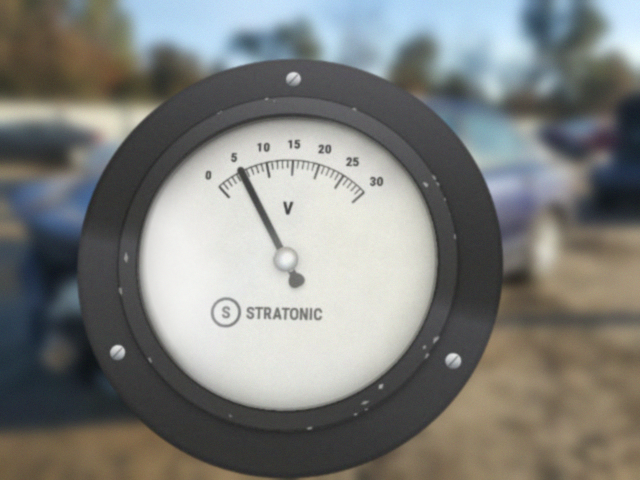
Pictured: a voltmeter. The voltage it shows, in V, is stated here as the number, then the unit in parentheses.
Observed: 5 (V)
